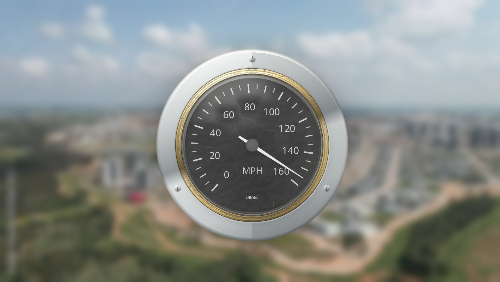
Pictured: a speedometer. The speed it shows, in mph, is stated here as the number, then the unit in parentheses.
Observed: 155 (mph)
